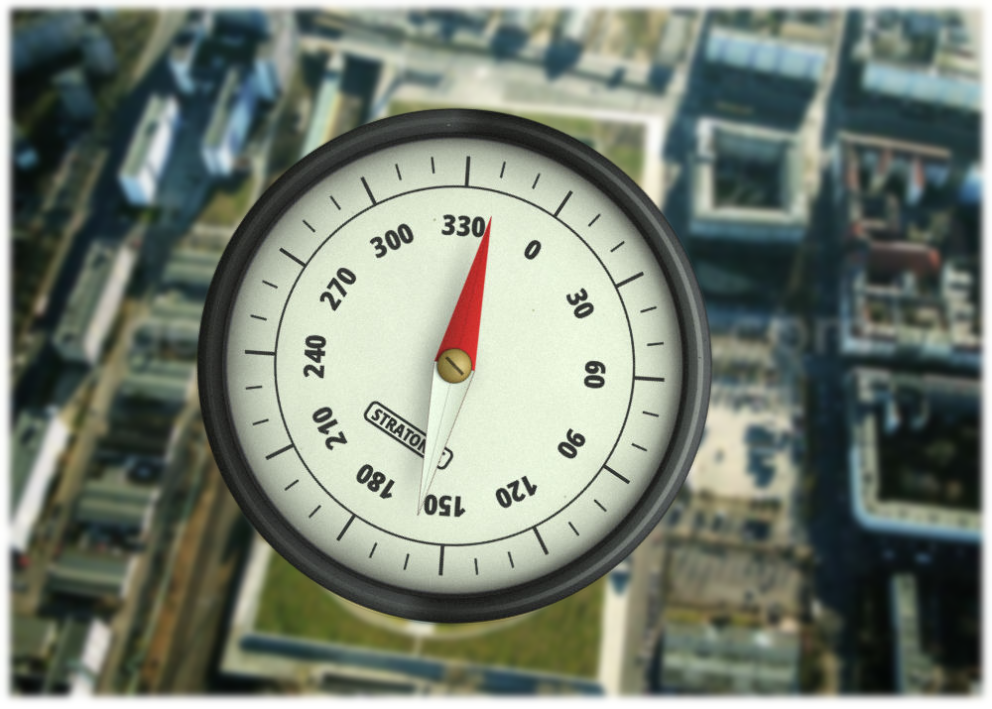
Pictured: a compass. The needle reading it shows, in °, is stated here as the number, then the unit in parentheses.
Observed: 340 (°)
